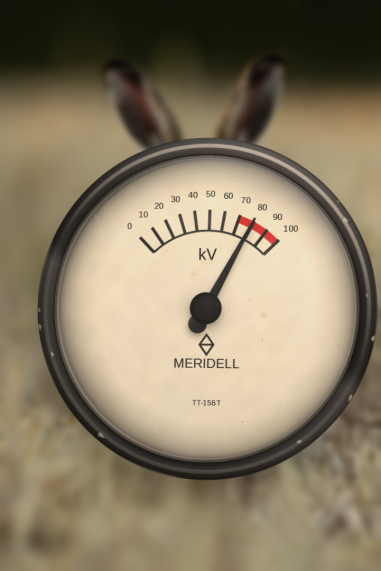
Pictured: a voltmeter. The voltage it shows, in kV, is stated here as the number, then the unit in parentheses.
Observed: 80 (kV)
